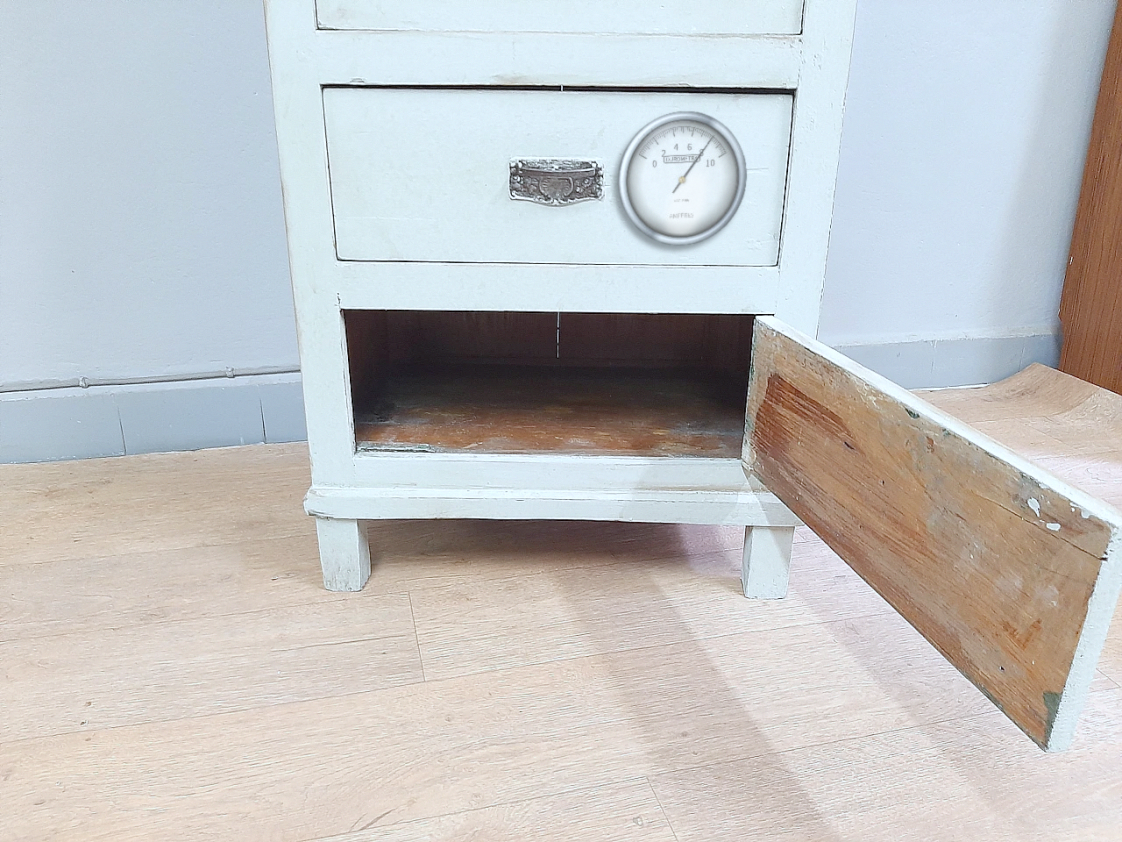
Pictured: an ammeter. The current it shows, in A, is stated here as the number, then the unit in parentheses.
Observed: 8 (A)
